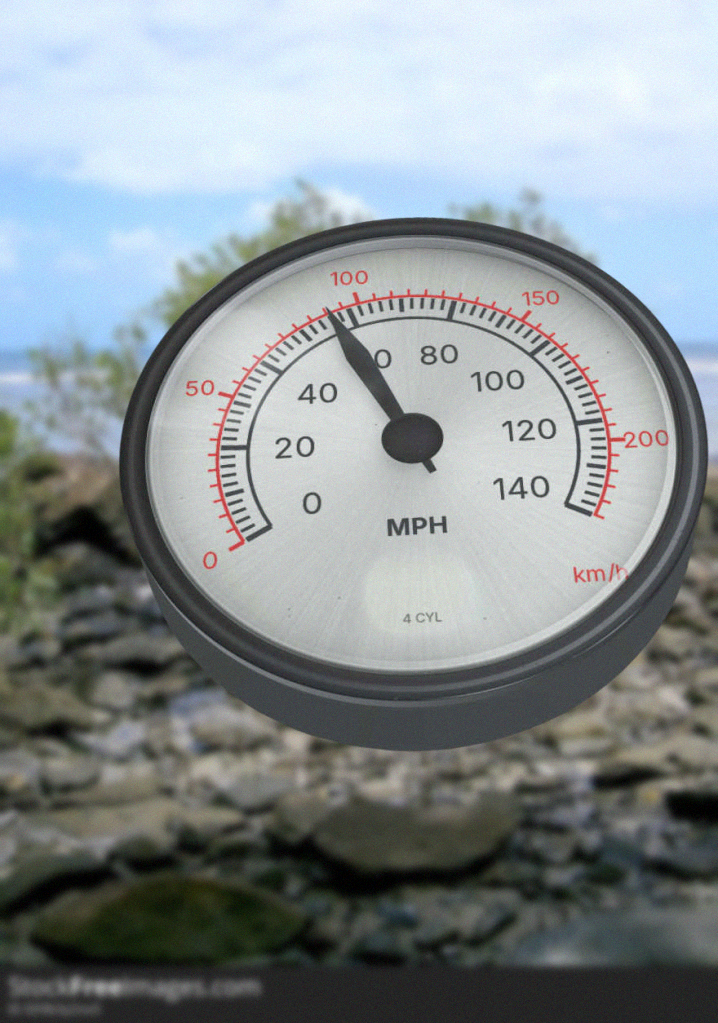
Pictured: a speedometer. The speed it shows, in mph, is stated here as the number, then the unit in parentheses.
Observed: 56 (mph)
